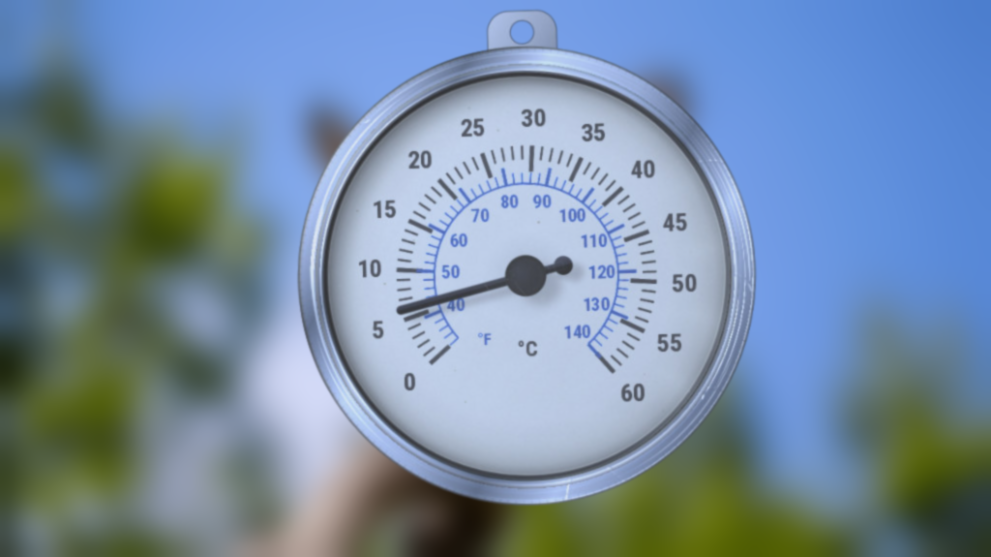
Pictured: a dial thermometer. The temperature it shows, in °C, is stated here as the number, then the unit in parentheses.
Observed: 6 (°C)
